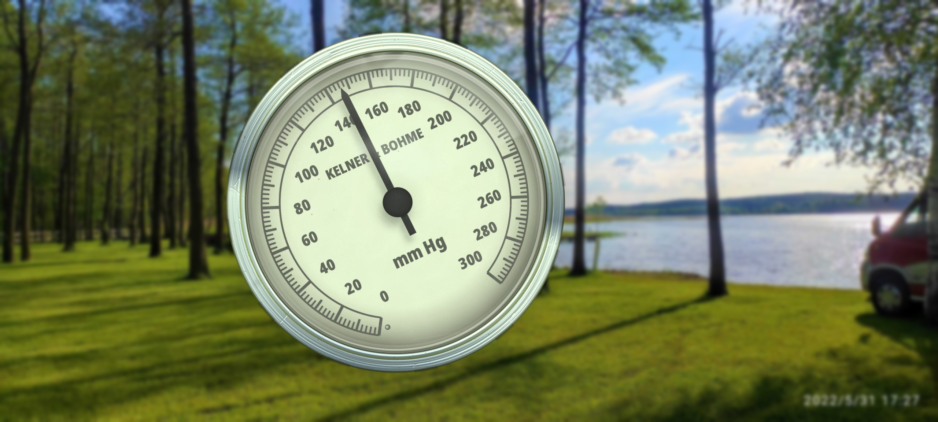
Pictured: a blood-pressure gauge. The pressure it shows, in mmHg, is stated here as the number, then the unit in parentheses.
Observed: 146 (mmHg)
